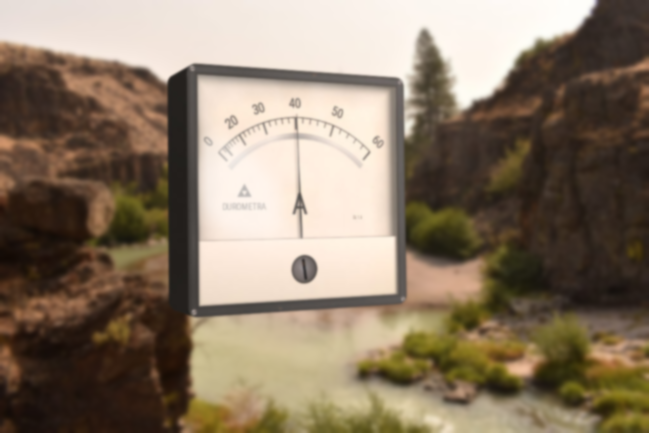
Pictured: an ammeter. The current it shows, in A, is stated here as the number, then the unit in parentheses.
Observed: 40 (A)
